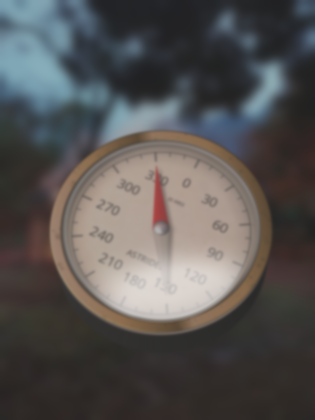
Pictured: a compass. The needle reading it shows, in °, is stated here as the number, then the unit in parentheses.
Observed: 330 (°)
